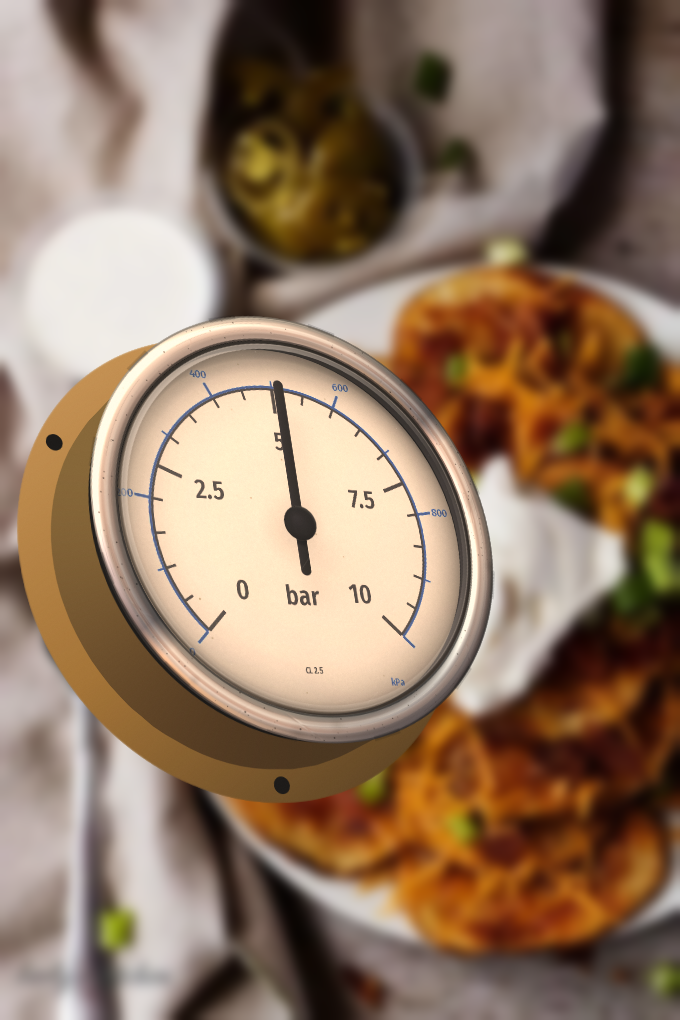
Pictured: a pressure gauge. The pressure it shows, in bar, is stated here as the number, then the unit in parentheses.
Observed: 5 (bar)
